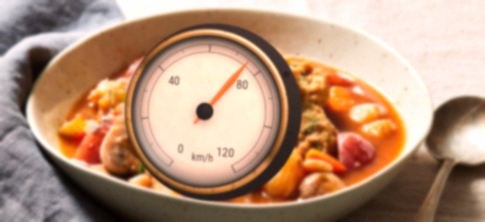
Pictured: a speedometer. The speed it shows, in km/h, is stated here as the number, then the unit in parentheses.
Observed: 75 (km/h)
